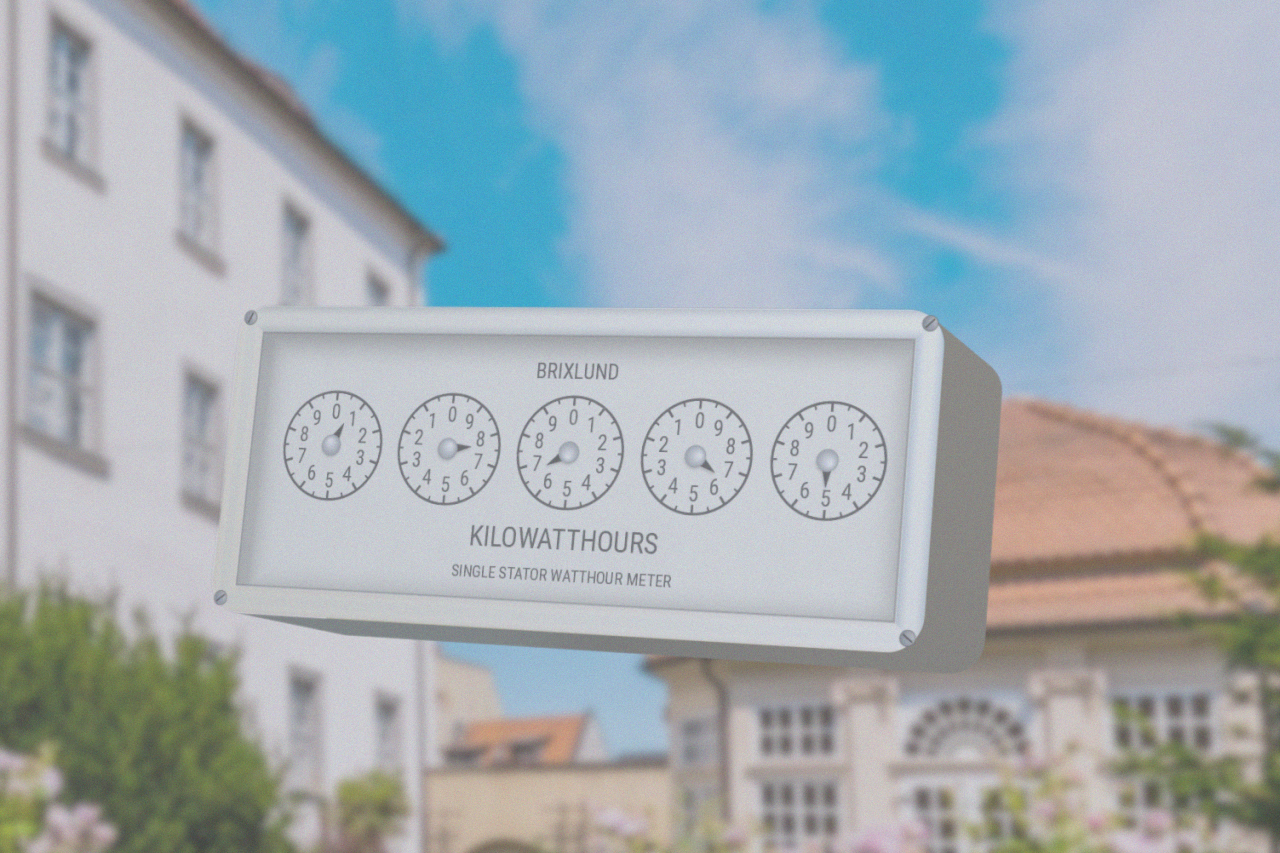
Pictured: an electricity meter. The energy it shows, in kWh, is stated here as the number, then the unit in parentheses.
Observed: 7665 (kWh)
